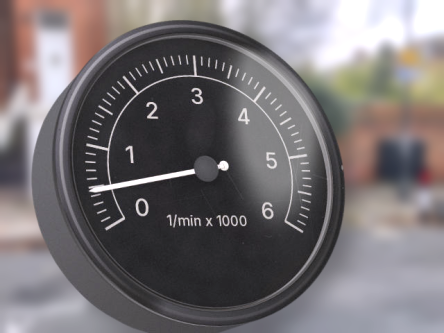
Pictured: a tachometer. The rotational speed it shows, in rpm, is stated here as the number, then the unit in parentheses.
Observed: 450 (rpm)
